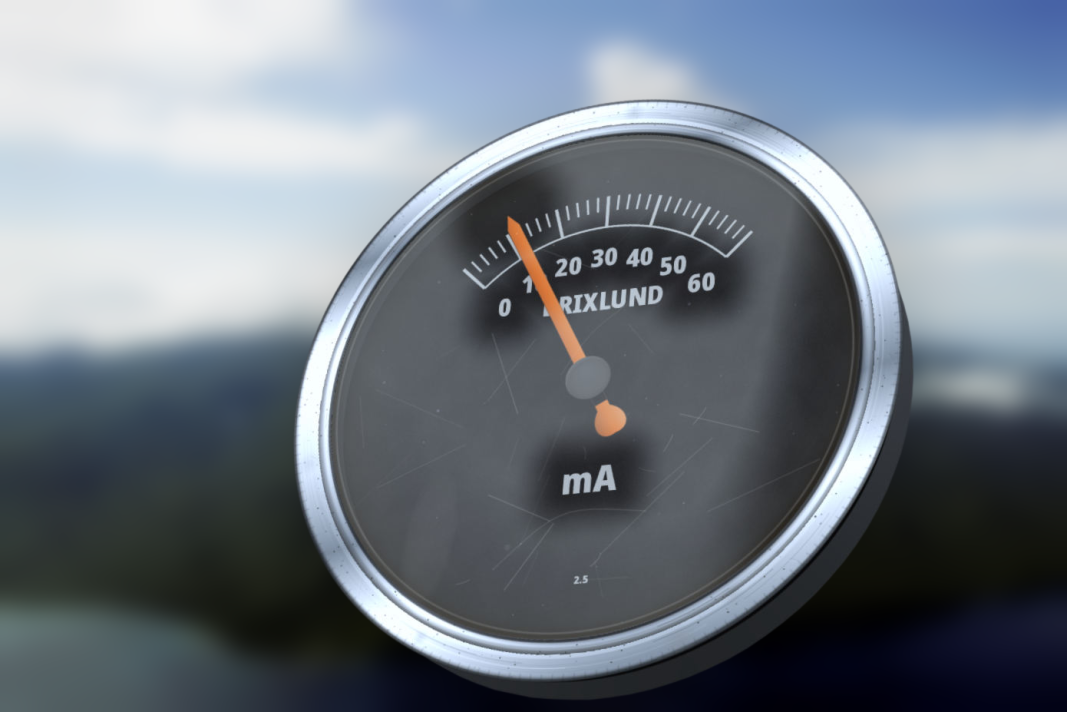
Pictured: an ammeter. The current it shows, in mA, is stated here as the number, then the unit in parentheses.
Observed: 12 (mA)
